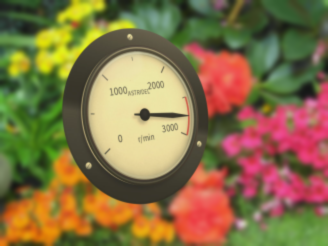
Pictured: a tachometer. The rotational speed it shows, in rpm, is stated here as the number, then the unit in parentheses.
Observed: 2750 (rpm)
